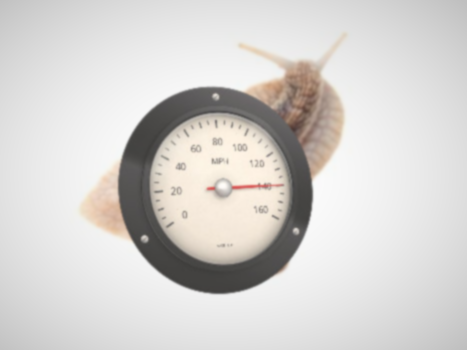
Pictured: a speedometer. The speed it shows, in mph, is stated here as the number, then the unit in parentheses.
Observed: 140 (mph)
